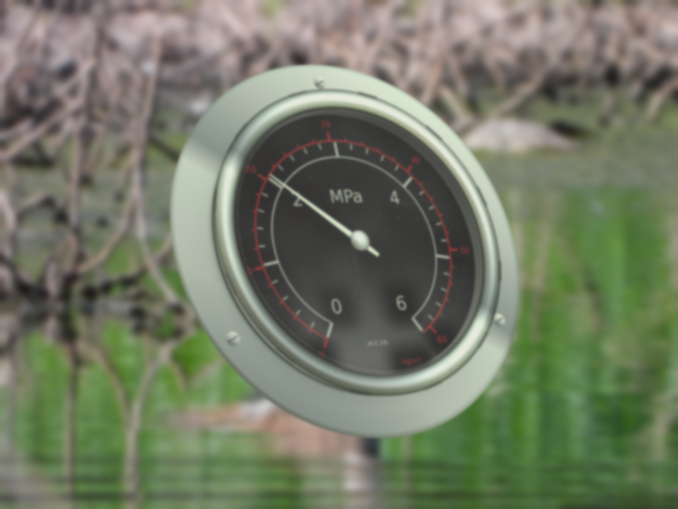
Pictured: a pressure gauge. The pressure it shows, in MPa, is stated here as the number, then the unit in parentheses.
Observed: 2 (MPa)
